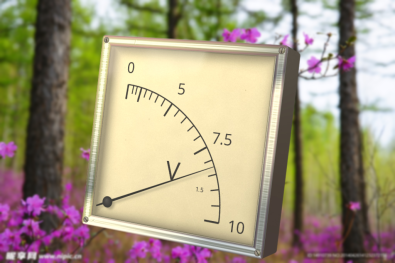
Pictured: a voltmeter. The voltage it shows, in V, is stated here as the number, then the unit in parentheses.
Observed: 8.25 (V)
